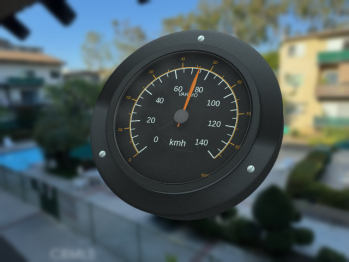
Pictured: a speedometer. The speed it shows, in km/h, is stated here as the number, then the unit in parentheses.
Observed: 75 (km/h)
